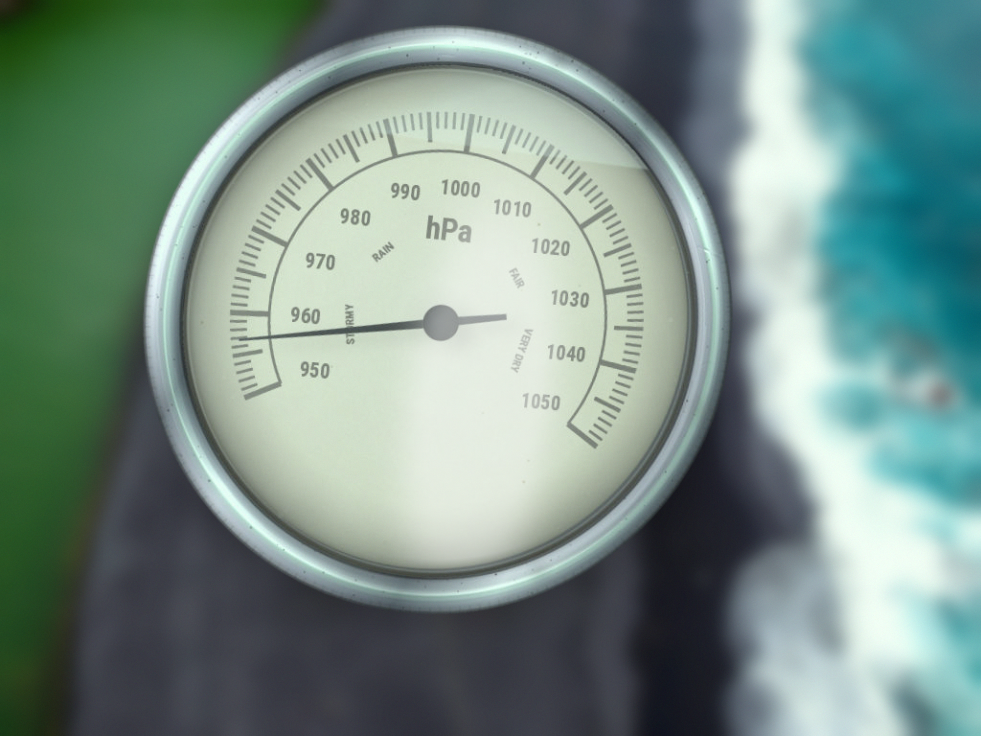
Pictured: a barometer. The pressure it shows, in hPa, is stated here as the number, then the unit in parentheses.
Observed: 957 (hPa)
